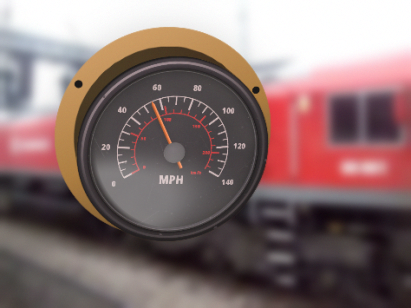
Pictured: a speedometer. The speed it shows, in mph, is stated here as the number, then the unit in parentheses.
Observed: 55 (mph)
